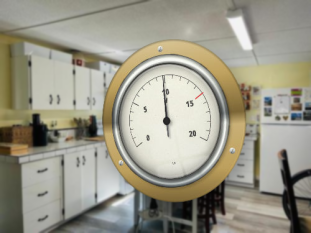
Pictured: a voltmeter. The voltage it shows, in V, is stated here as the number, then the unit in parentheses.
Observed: 10 (V)
